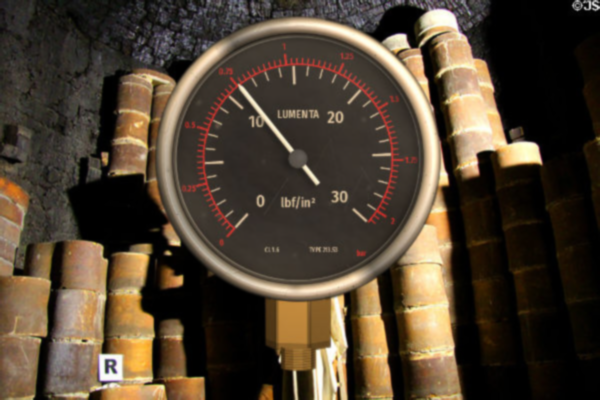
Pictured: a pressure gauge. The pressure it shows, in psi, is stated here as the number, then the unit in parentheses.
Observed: 11 (psi)
